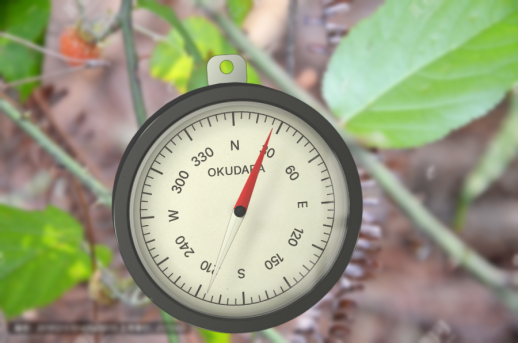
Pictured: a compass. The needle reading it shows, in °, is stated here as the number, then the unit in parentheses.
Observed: 25 (°)
